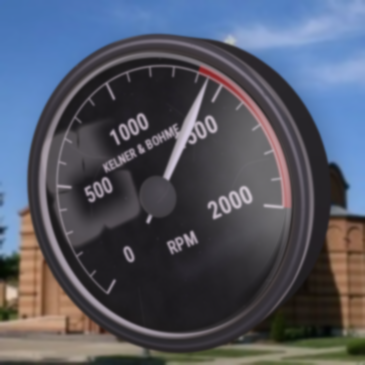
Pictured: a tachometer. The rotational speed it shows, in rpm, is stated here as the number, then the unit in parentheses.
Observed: 1450 (rpm)
